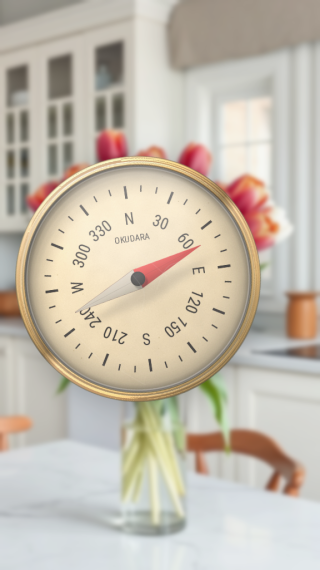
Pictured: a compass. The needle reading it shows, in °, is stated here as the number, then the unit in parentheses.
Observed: 70 (°)
